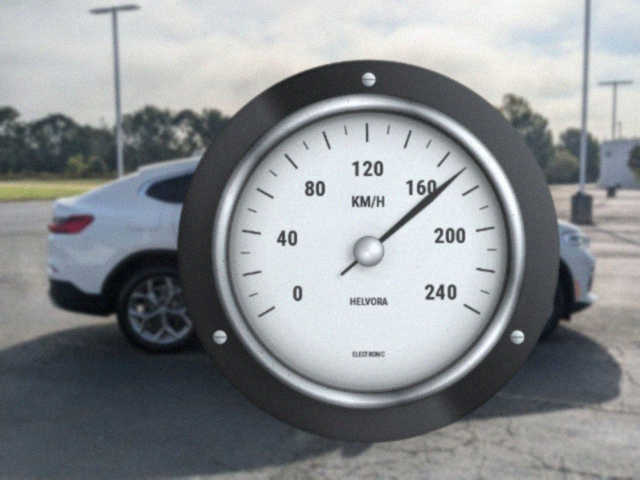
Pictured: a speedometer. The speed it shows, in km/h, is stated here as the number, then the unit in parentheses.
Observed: 170 (km/h)
